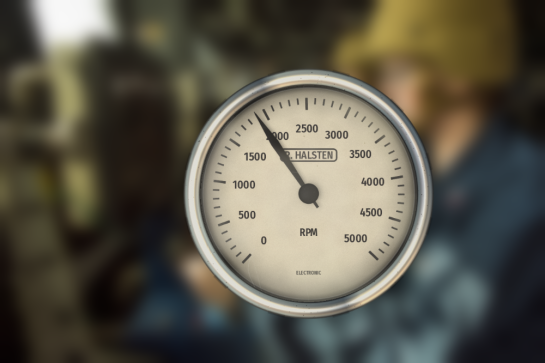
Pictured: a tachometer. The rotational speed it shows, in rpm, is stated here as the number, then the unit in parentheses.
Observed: 1900 (rpm)
